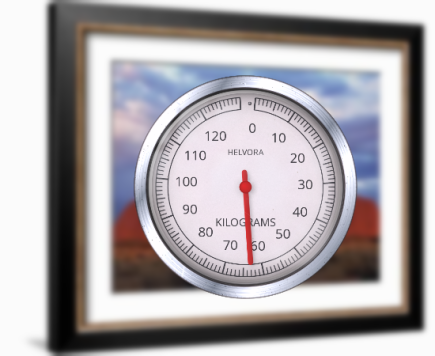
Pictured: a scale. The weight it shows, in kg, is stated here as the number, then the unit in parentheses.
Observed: 63 (kg)
